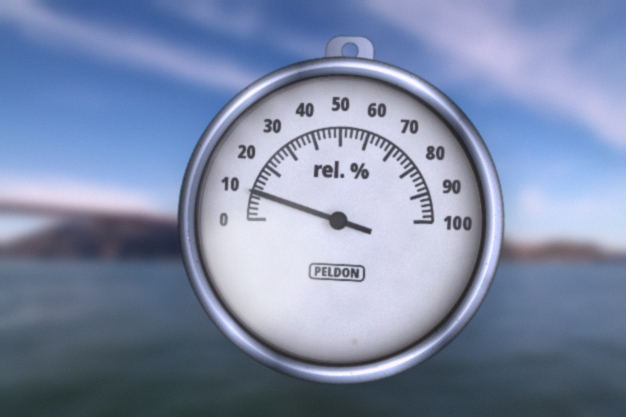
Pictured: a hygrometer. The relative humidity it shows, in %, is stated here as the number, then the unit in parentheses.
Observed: 10 (%)
